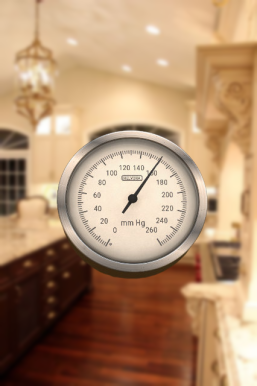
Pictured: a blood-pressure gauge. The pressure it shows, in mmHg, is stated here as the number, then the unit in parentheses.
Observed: 160 (mmHg)
